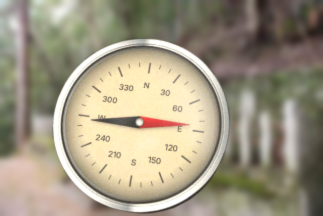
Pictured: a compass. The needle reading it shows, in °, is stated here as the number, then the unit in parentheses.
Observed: 85 (°)
